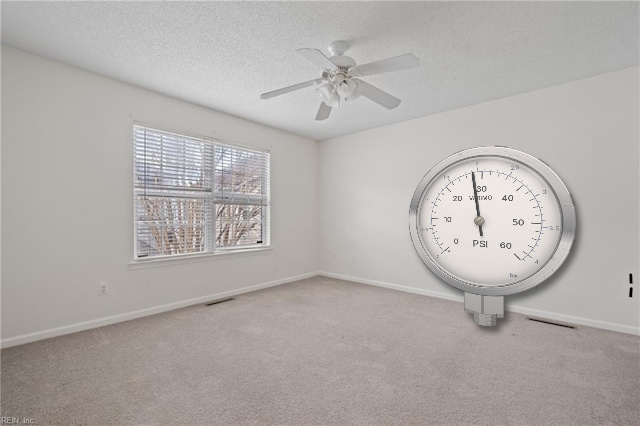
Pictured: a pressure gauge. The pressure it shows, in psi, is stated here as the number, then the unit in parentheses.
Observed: 28 (psi)
